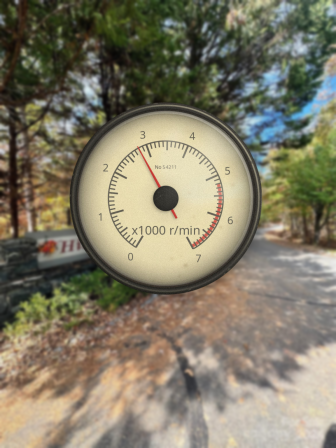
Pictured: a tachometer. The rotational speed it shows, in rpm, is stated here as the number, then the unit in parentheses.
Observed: 2800 (rpm)
